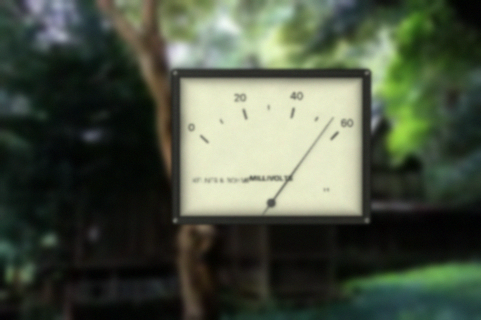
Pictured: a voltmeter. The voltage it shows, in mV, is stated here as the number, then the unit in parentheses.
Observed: 55 (mV)
